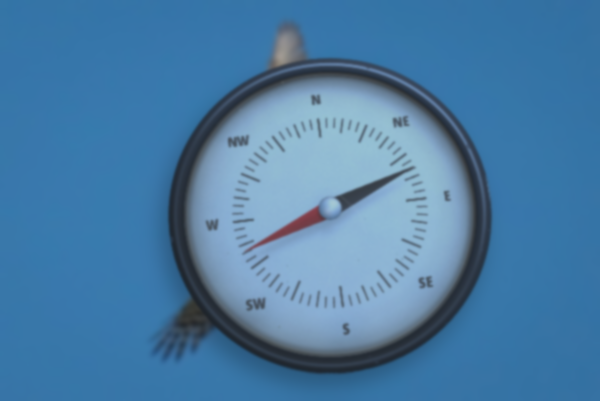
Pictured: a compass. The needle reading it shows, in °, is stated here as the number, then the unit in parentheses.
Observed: 250 (°)
